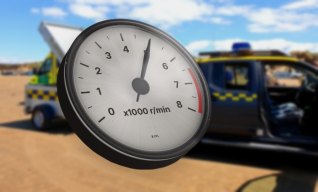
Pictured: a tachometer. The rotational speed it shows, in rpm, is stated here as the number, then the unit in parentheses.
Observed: 5000 (rpm)
